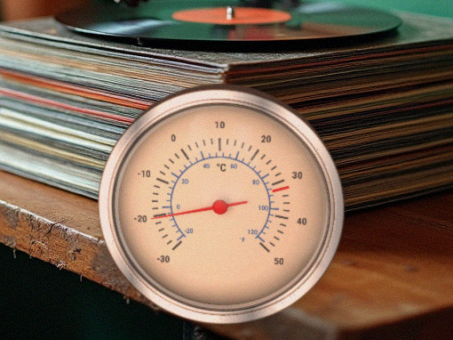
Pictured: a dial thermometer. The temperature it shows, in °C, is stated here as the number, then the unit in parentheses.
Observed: -20 (°C)
